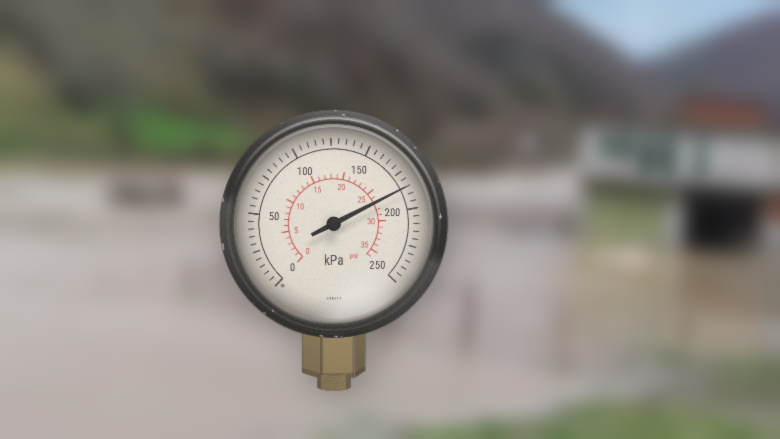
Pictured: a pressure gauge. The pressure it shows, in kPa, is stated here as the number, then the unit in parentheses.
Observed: 185 (kPa)
